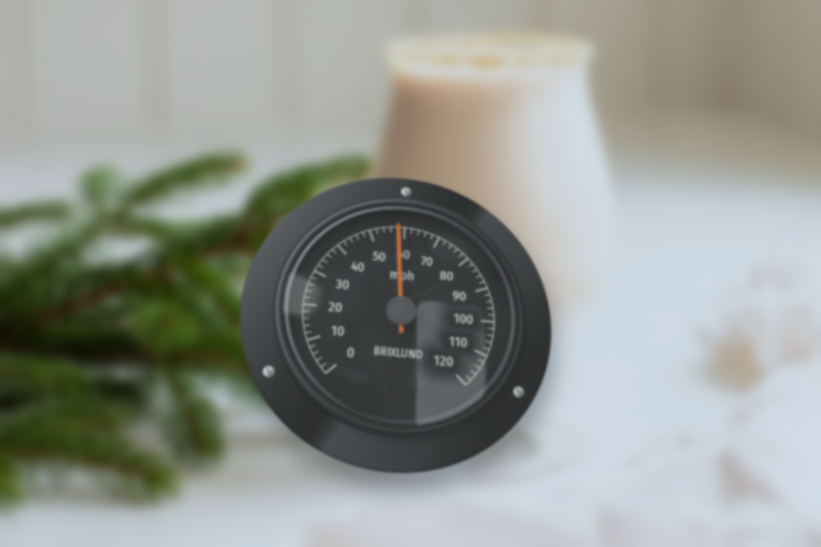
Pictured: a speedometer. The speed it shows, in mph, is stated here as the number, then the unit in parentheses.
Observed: 58 (mph)
